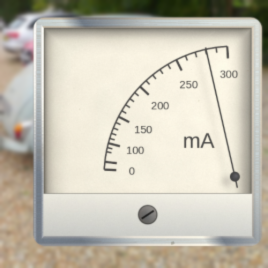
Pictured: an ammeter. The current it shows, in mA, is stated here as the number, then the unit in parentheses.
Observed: 280 (mA)
